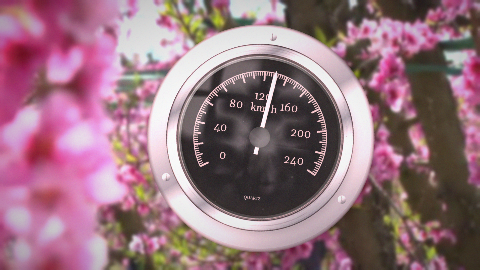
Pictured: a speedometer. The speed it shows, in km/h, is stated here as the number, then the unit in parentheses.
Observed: 130 (km/h)
